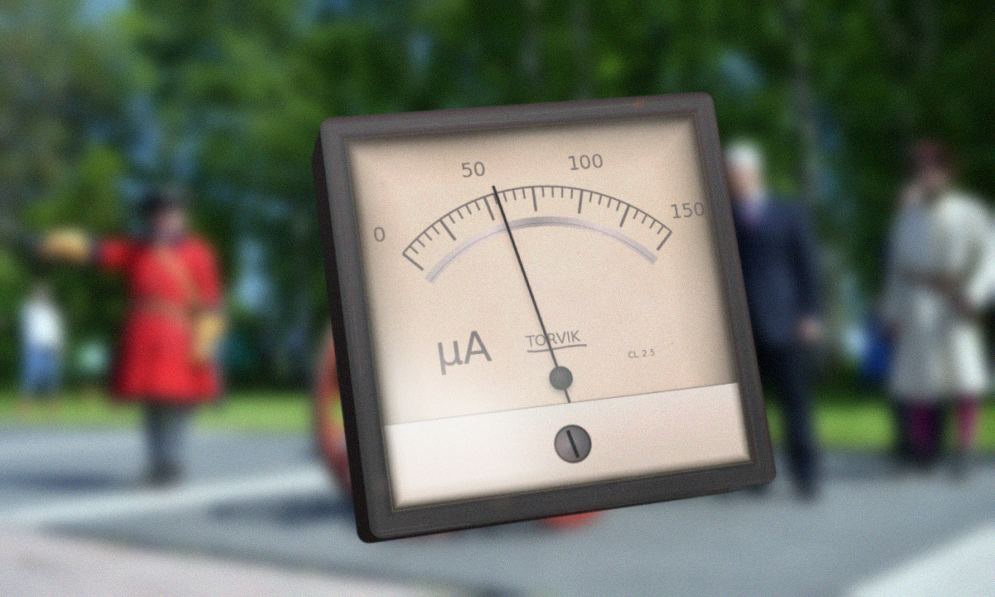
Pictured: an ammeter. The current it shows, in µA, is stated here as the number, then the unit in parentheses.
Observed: 55 (µA)
